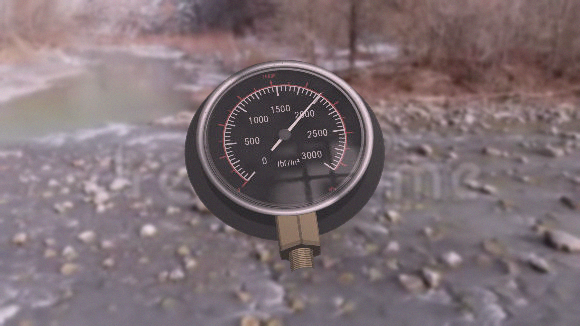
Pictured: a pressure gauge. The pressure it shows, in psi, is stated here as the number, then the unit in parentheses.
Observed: 2000 (psi)
